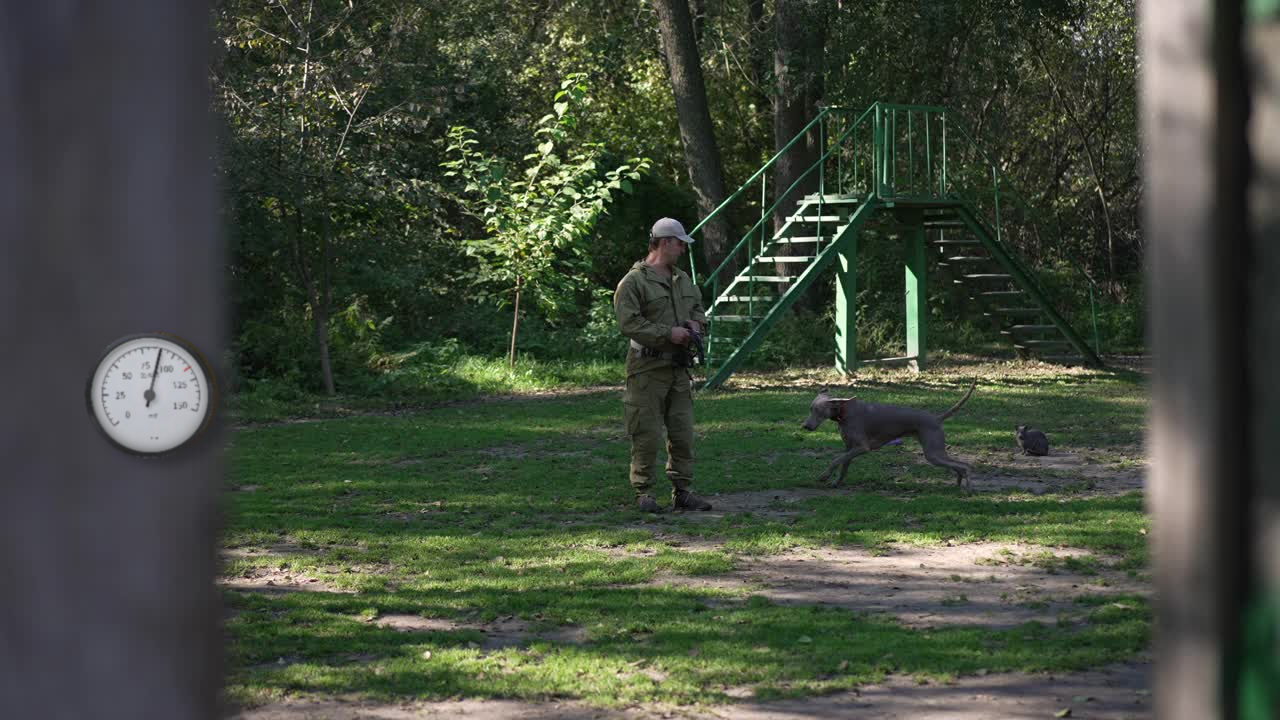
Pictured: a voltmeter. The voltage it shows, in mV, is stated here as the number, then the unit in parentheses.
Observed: 90 (mV)
